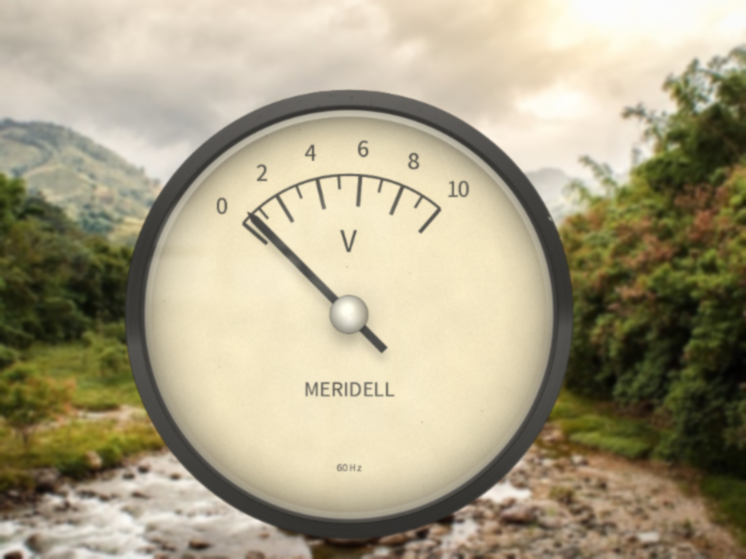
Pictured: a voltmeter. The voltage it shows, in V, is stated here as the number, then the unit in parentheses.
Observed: 0.5 (V)
